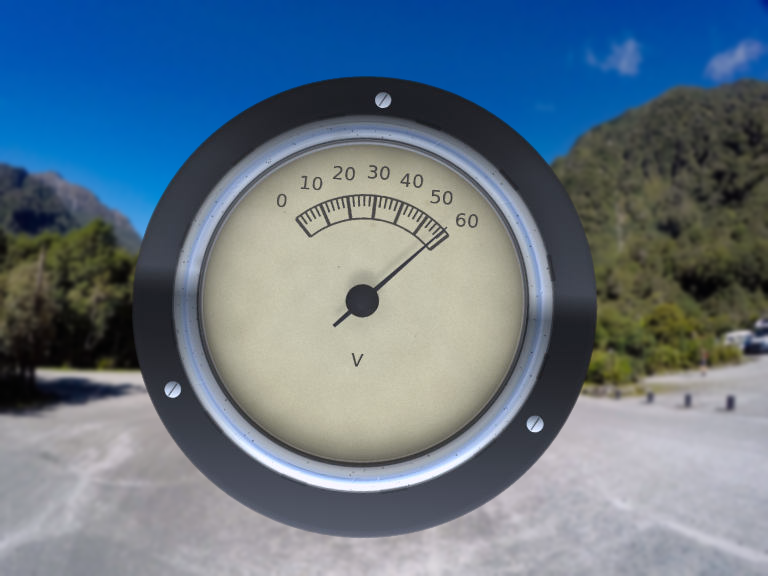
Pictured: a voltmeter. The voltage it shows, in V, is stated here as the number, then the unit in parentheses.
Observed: 58 (V)
